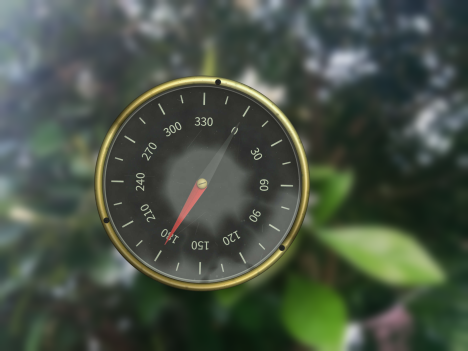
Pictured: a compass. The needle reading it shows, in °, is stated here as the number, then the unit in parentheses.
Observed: 180 (°)
